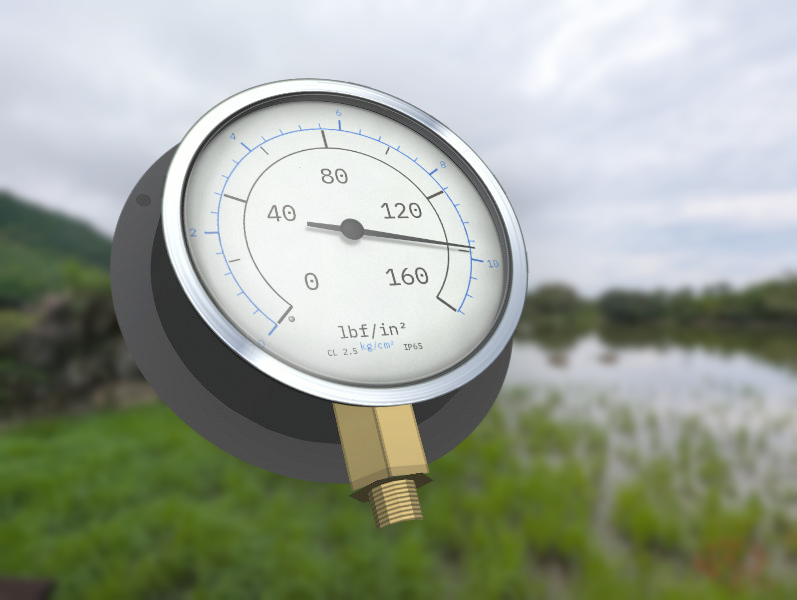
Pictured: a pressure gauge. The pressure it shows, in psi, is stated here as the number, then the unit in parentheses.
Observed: 140 (psi)
